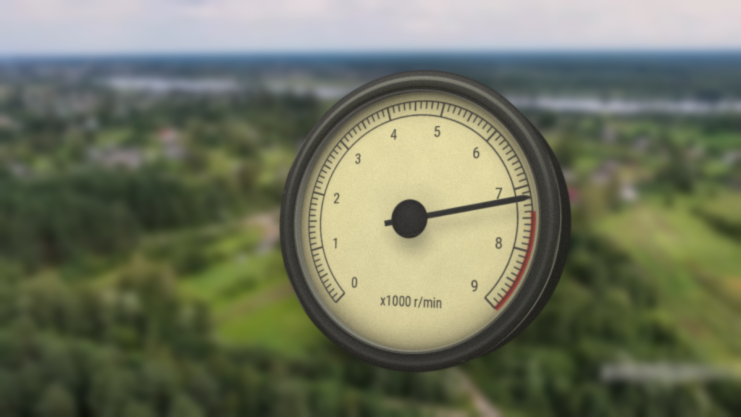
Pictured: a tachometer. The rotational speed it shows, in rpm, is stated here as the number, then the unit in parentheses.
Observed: 7200 (rpm)
